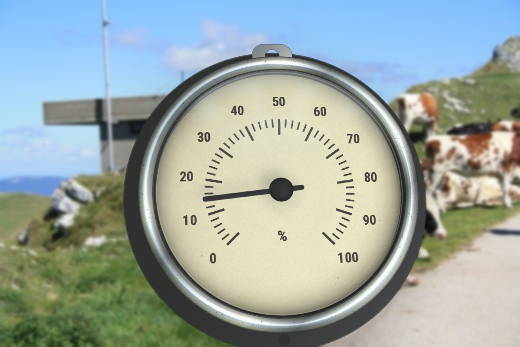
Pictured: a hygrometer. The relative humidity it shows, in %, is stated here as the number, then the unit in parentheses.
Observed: 14 (%)
